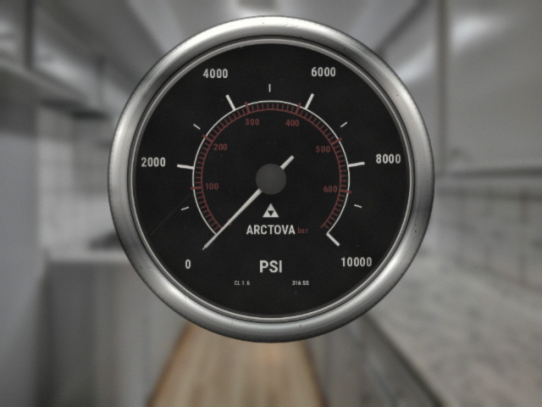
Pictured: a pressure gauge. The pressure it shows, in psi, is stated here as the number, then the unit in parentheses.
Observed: 0 (psi)
